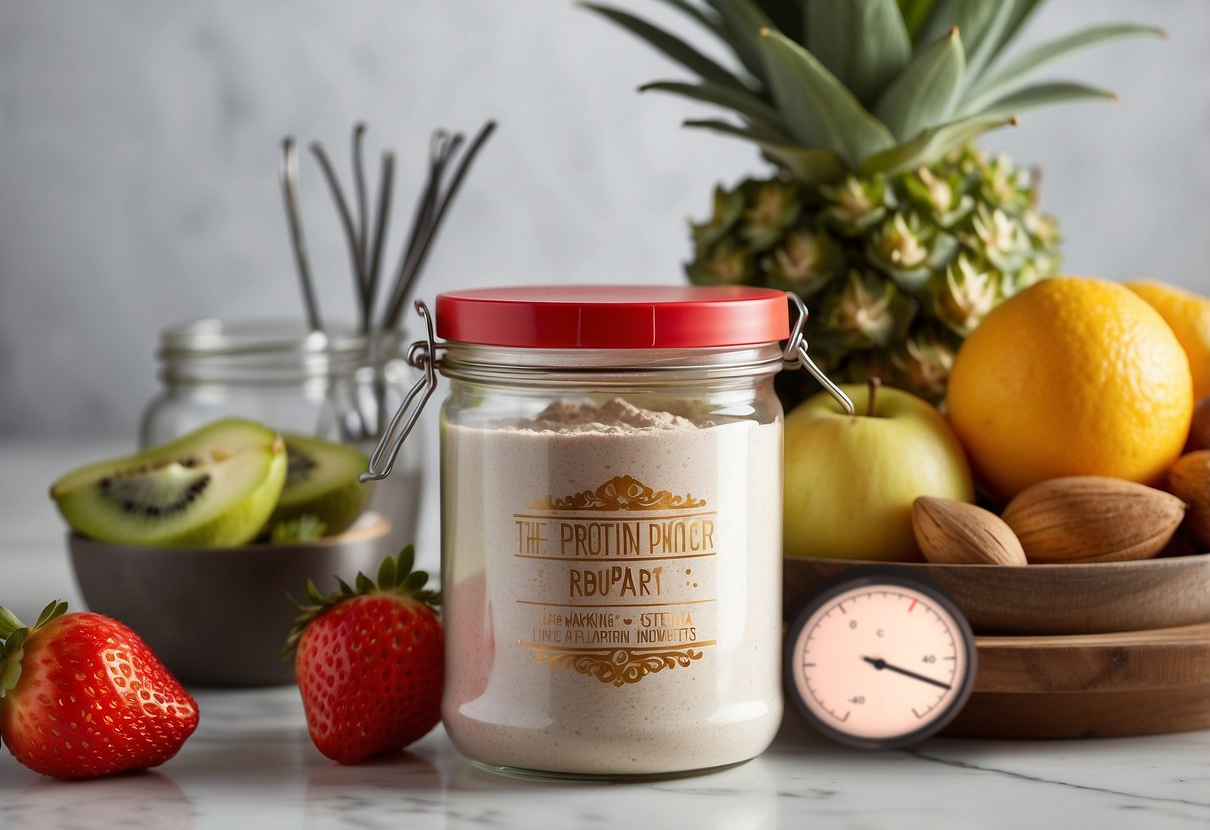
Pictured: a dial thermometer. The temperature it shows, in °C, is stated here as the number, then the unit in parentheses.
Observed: 48 (°C)
